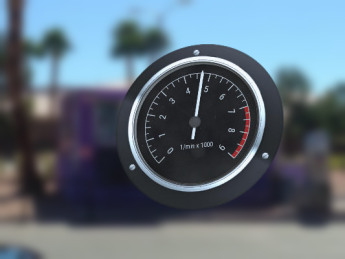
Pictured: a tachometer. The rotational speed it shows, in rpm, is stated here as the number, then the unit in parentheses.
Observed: 4750 (rpm)
